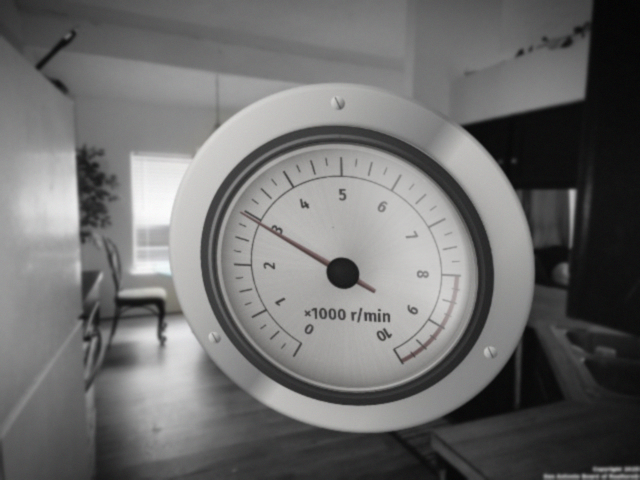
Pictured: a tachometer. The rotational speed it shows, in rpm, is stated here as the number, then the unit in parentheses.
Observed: 3000 (rpm)
